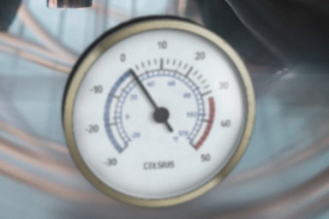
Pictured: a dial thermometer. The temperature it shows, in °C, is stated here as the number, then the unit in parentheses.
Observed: 0 (°C)
